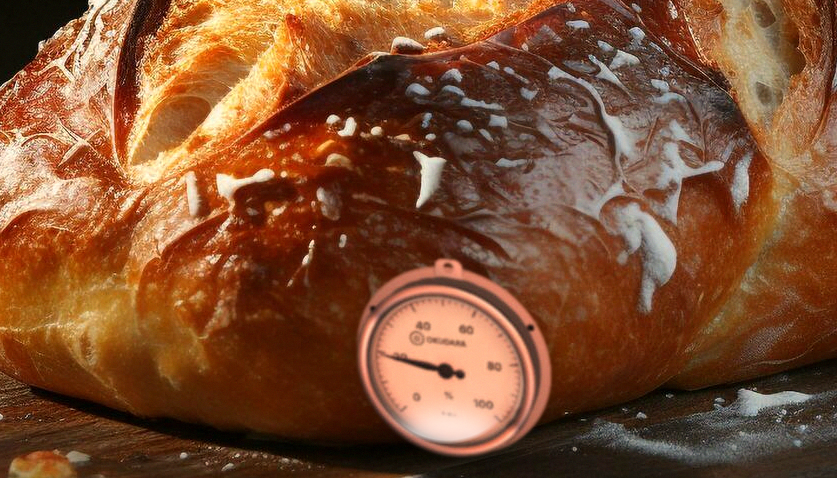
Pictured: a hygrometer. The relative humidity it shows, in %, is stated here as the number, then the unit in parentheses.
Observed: 20 (%)
